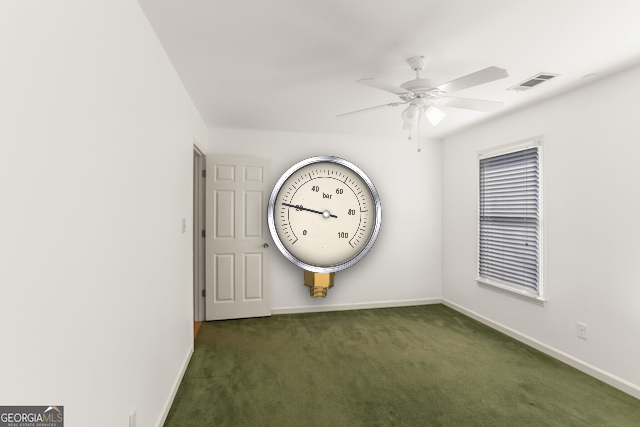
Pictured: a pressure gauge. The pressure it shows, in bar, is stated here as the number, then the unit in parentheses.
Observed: 20 (bar)
